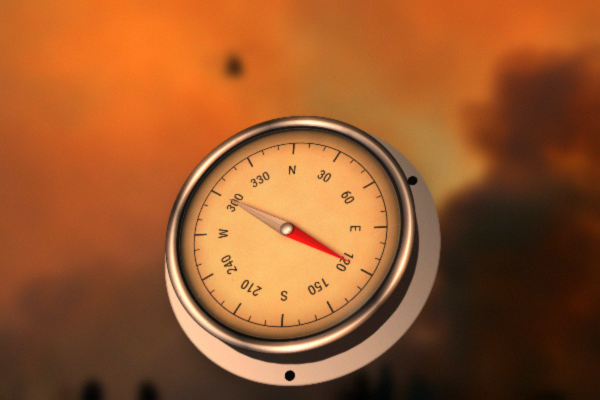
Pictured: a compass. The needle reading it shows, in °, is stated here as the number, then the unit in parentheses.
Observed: 120 (°)
